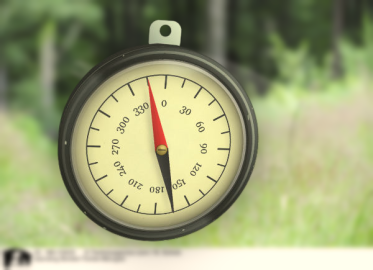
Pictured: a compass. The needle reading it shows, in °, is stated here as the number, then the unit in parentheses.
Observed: 345 (°)
